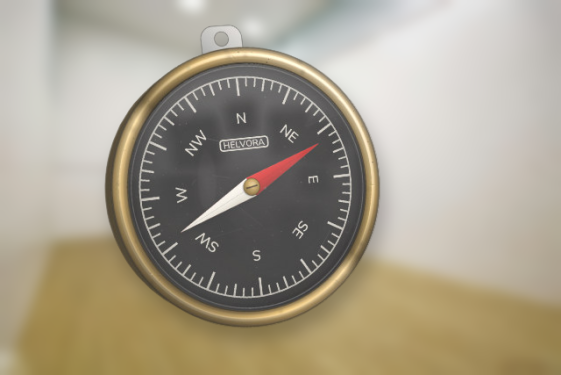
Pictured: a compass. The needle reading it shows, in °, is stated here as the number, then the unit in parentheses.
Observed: 65 (°)
